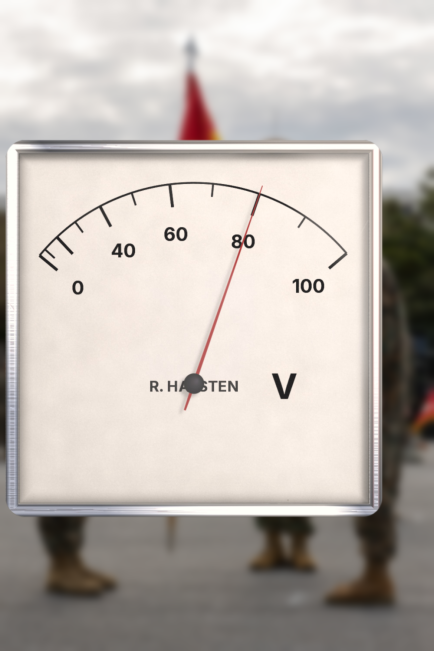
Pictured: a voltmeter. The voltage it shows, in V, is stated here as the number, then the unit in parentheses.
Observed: 80 (V)
